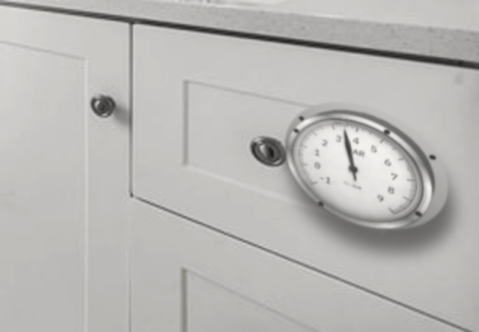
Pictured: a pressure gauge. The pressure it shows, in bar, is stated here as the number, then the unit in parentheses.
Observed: 3.5 (bar)
